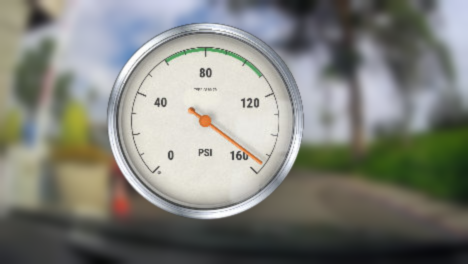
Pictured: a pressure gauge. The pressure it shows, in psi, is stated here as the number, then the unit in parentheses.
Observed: 155 (psi)
